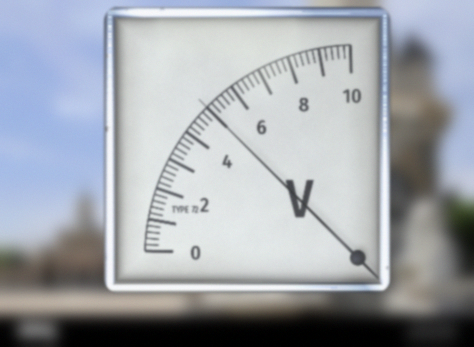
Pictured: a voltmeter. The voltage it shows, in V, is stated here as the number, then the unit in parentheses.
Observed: 5 (V)
